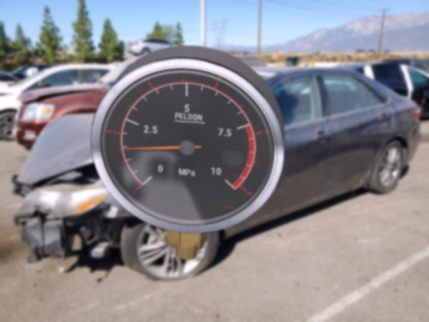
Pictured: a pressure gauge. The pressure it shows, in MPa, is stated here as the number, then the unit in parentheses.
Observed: 1.5 (MPa)
